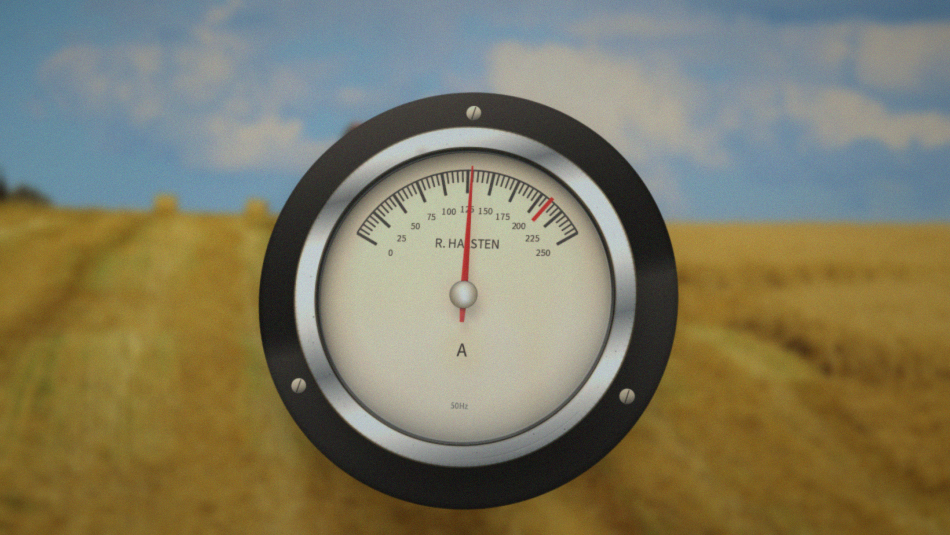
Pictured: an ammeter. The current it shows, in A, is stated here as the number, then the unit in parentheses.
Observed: 130 (A)
